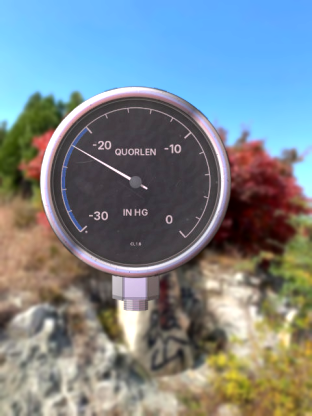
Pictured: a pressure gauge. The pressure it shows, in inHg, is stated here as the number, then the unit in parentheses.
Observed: -22 (inHg)
